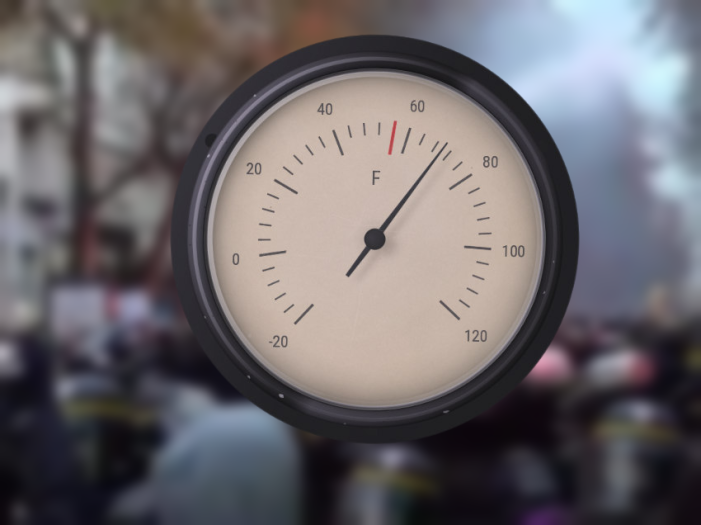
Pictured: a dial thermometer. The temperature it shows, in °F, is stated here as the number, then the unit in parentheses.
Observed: 70 (°F)
